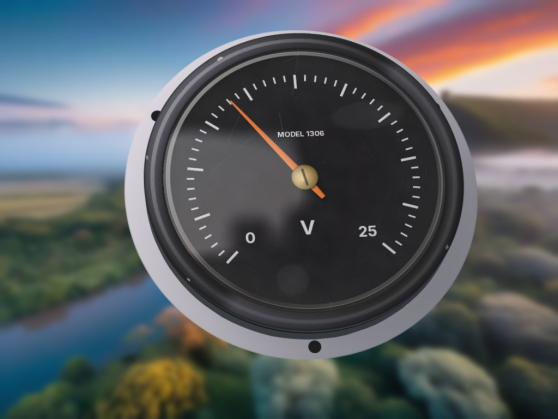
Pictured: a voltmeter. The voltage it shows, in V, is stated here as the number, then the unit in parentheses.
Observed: 9 (V)
